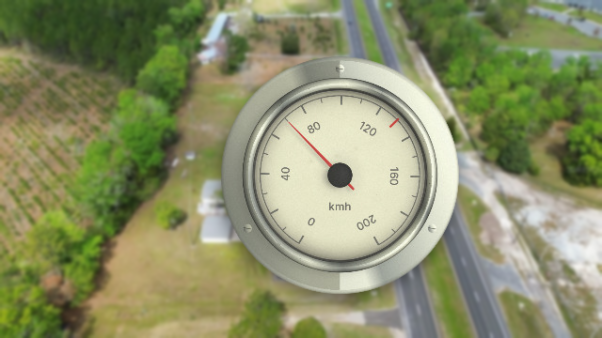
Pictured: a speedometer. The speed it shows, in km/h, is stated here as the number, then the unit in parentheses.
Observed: 70 (km/h)
